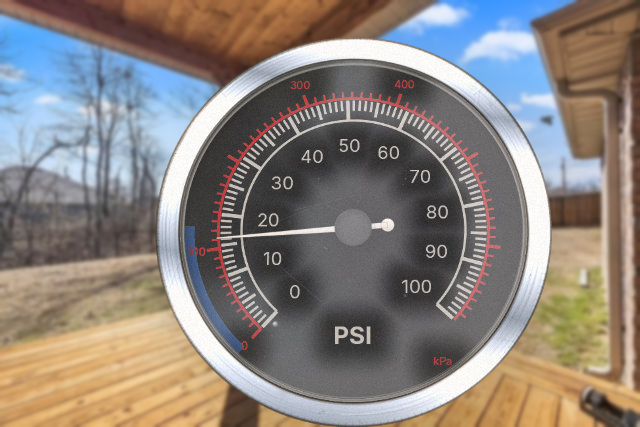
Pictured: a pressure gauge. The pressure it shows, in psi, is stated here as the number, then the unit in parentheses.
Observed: 16 (psi)
